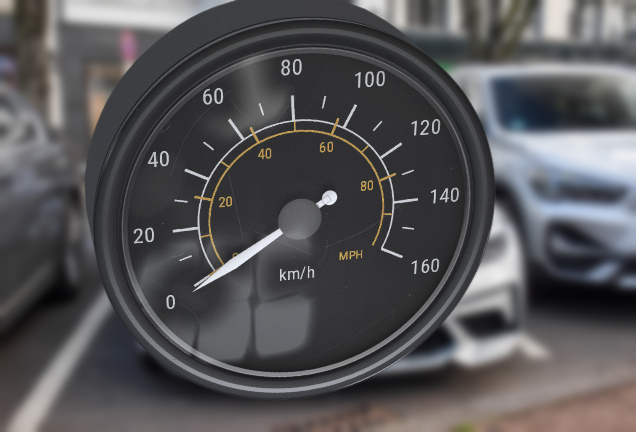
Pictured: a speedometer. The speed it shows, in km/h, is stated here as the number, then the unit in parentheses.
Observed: 0 (km/h)
